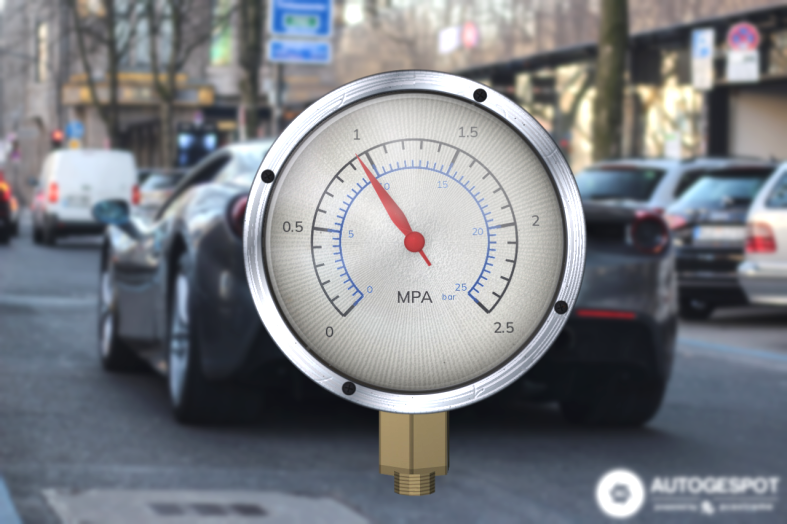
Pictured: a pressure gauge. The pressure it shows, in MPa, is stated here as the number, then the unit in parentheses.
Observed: 0.95 (MPa)
